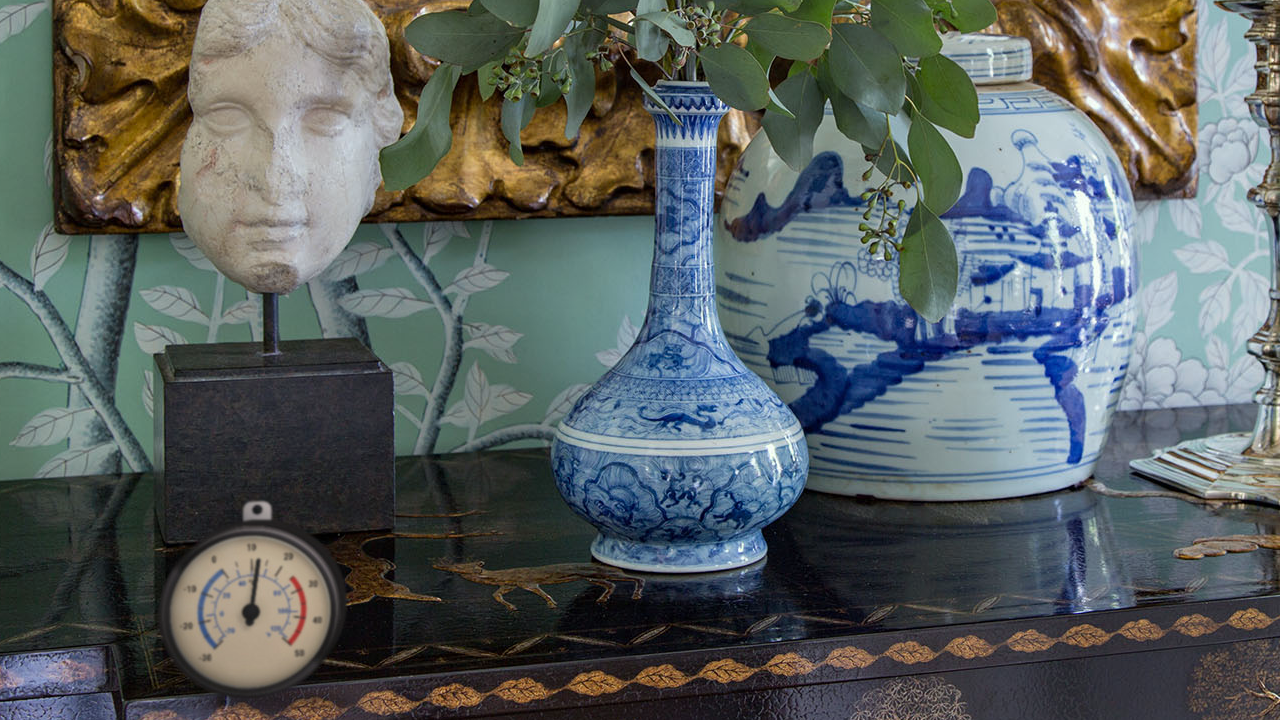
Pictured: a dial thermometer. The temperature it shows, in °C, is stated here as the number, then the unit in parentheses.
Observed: 12.5 (°C)
